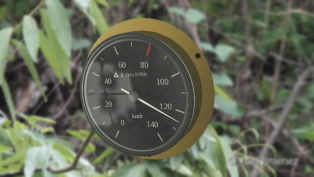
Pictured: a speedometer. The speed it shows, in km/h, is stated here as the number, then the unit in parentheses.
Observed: 125 (km/h)
